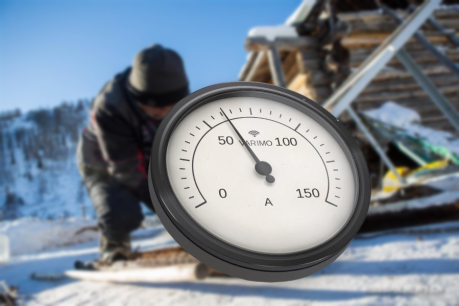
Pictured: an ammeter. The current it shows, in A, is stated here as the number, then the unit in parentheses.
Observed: 60 (A)
